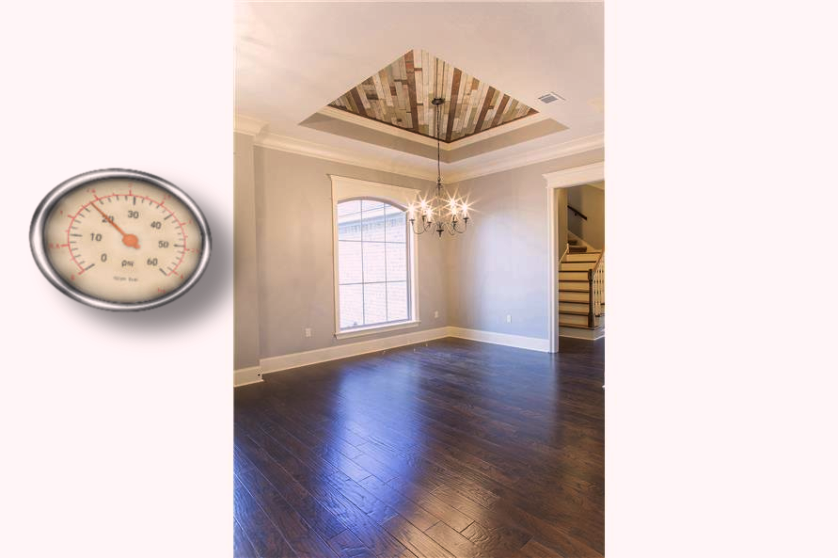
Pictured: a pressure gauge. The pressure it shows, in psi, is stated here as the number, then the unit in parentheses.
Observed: 20 (psi)
